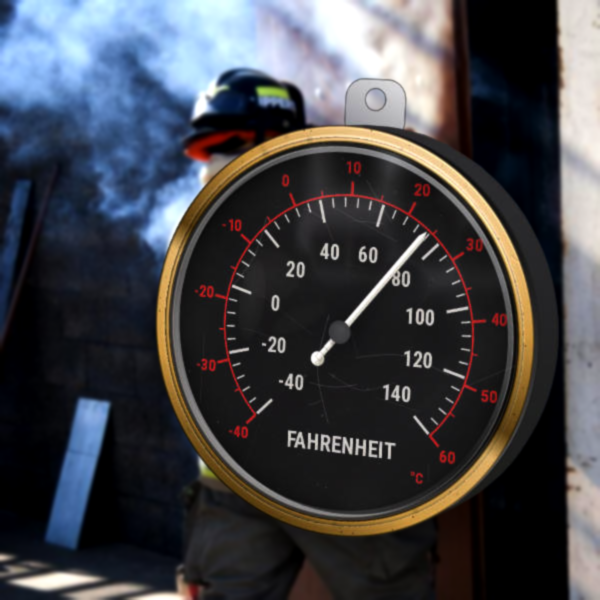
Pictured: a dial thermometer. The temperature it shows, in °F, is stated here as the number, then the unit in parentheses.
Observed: 76 (°F)
